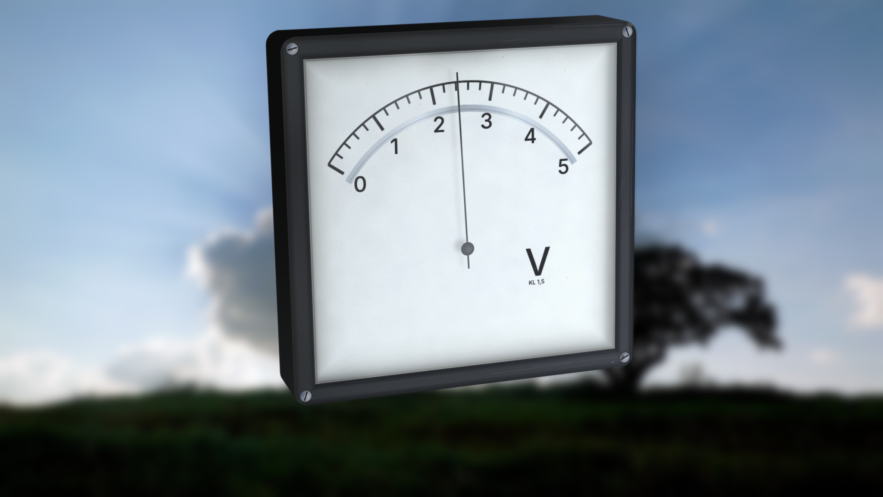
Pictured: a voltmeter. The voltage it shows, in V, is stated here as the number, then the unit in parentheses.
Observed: 2.4 (V)
